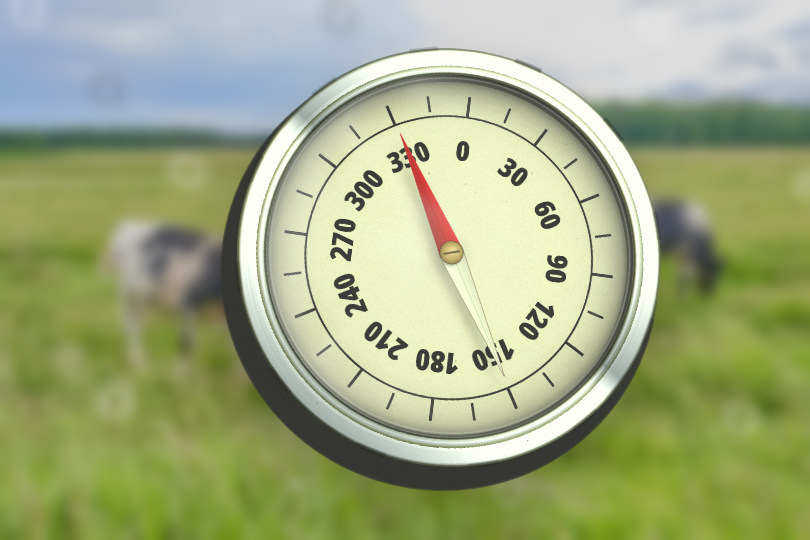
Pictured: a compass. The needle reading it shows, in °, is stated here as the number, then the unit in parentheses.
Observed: 330 (°)
